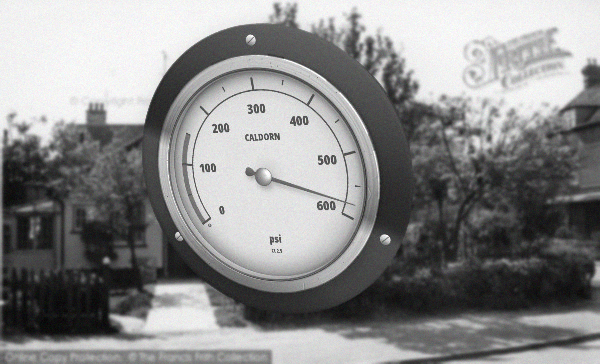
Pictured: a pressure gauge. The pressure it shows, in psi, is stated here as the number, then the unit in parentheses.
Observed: 575 (psi)
